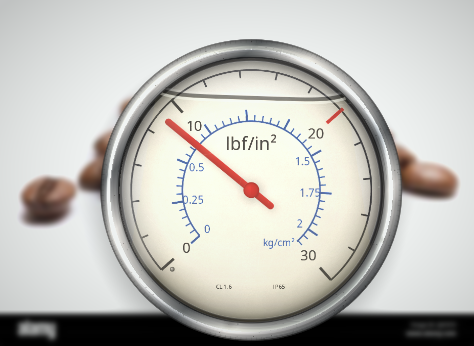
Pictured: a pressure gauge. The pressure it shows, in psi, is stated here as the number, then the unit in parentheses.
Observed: 9 (psi)
